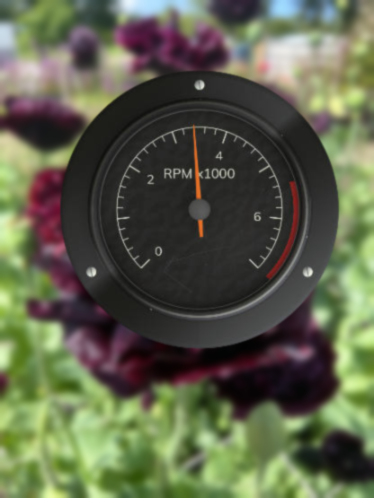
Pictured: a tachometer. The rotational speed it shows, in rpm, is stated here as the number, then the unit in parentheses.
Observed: 3400 (rpm)
